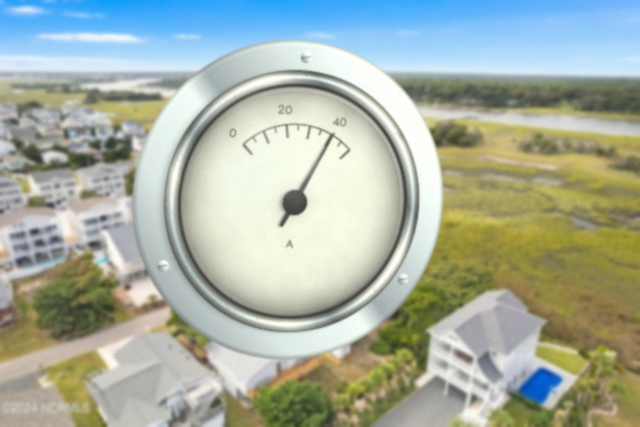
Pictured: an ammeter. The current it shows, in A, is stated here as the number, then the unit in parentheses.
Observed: 40 (A)
